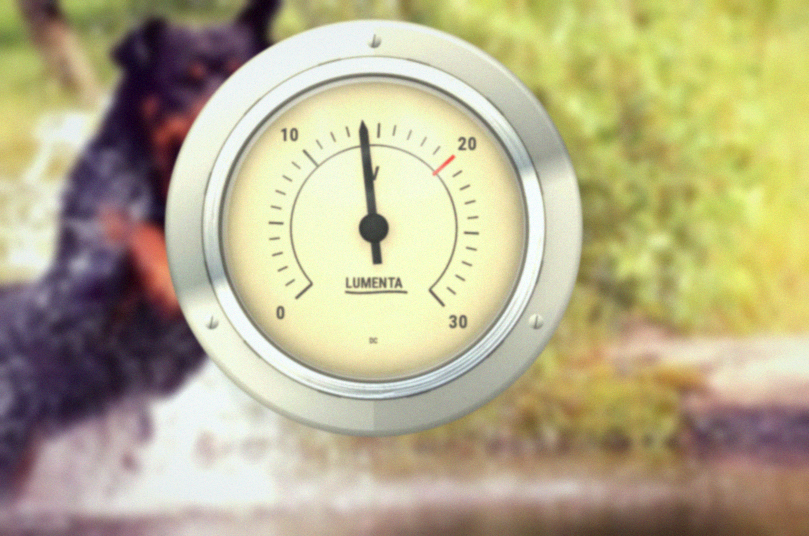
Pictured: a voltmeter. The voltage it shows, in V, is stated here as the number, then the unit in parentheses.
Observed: 14 (V)
